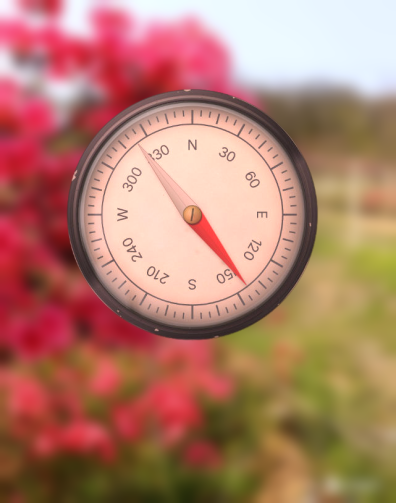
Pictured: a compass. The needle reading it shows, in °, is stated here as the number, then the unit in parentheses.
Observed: 142.5 (°)
